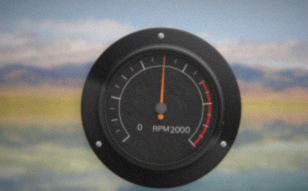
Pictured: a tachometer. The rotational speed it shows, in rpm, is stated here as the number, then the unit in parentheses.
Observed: 1000 (rpm)
